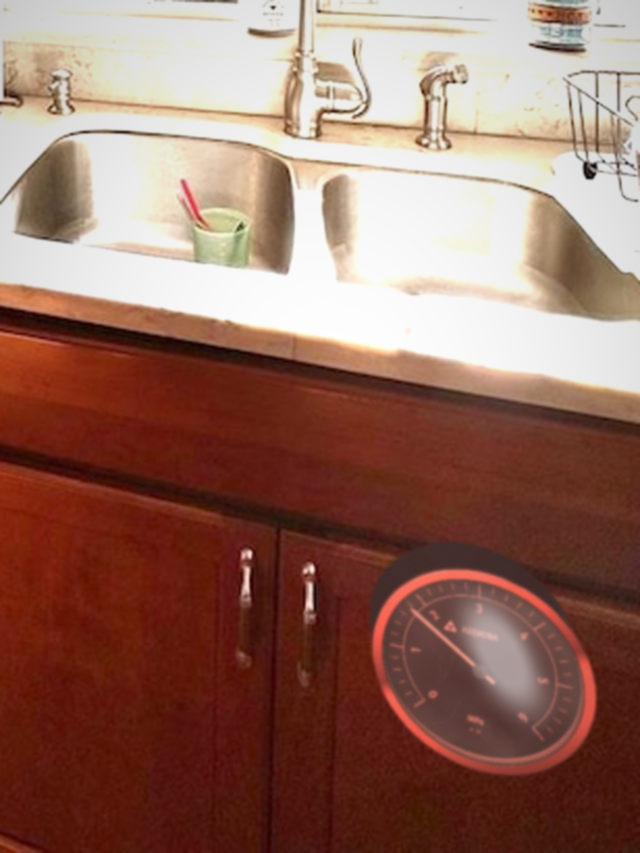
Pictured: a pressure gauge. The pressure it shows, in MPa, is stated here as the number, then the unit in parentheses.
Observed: 1.8 (MPa)
